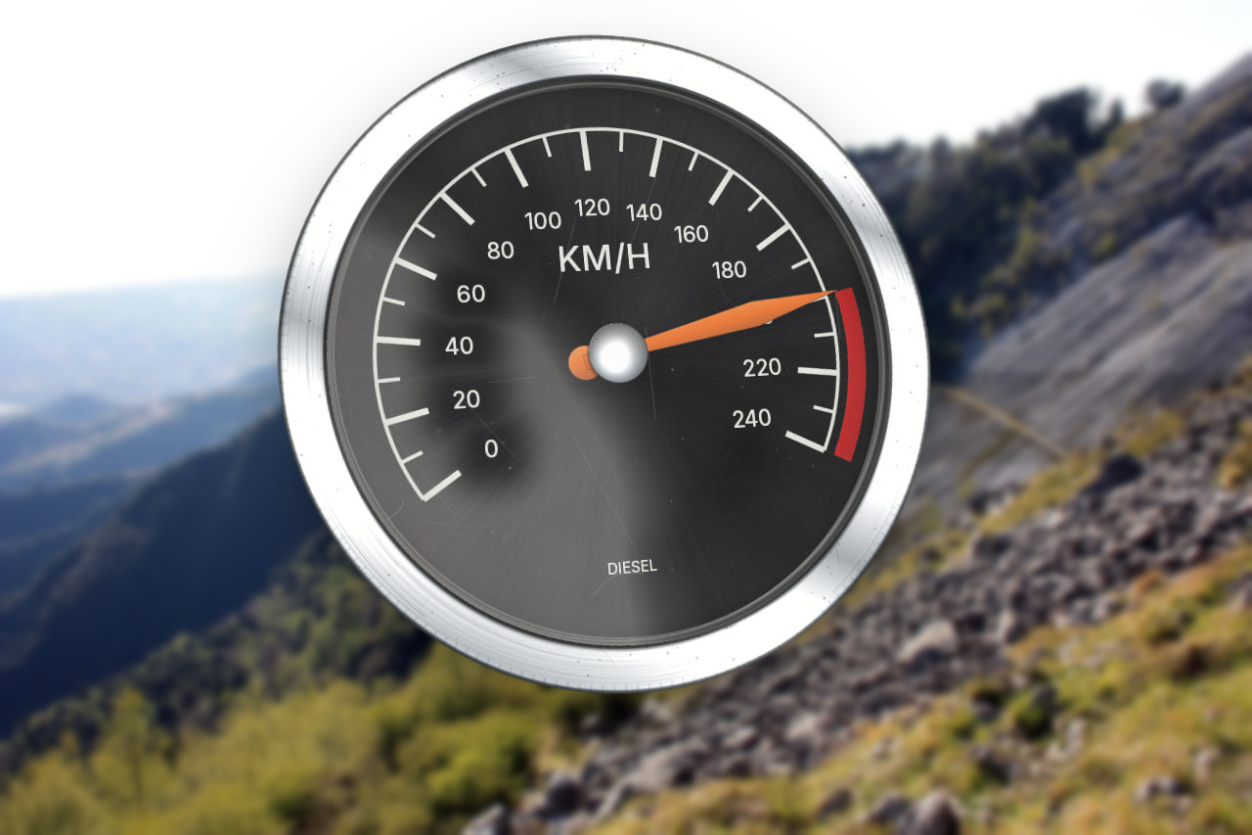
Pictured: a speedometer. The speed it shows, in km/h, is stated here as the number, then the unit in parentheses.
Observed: 200 (km/h)
